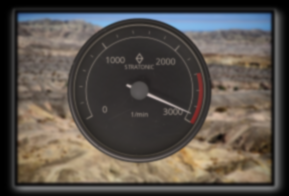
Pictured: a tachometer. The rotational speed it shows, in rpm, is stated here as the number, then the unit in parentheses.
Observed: 2900 (rpm)
